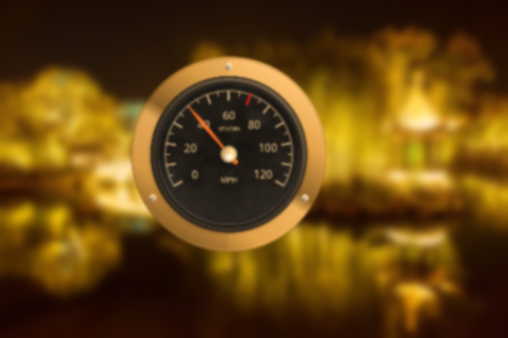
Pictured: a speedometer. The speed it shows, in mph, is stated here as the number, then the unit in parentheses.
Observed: 40 (mph)
